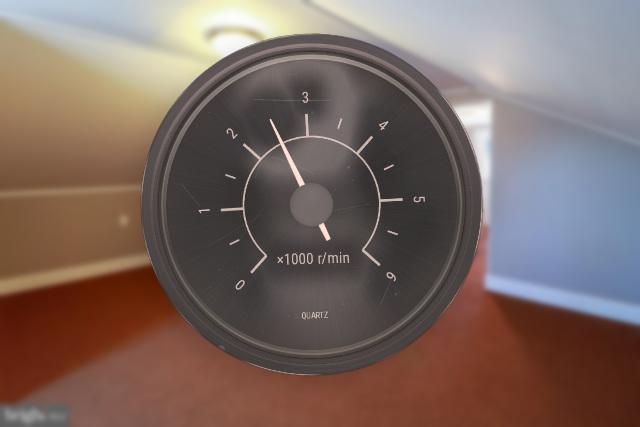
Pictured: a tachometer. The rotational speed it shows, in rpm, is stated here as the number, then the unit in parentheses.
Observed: 2500 (rpm)
